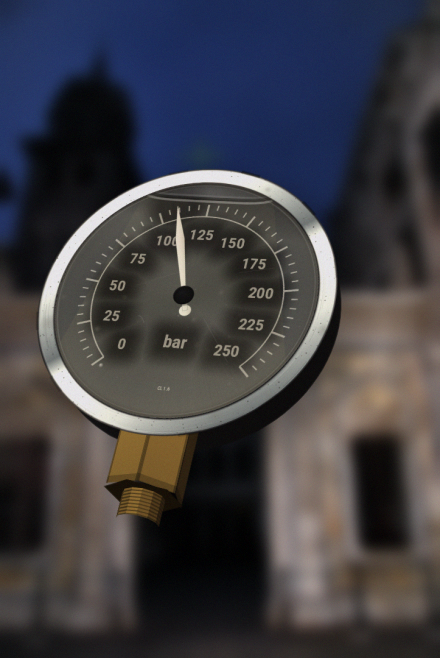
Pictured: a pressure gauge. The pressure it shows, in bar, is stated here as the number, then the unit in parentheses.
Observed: 110 (bar)
